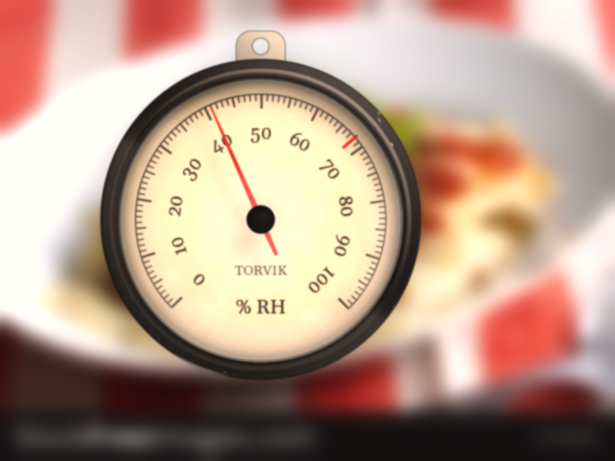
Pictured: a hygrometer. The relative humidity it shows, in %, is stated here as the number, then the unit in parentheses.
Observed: 41 (%)
